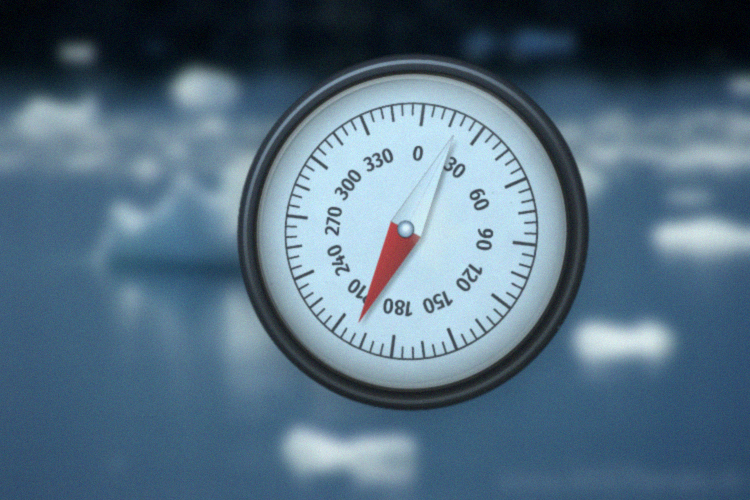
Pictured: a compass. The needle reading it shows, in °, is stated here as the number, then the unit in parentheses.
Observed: 200 (°)
